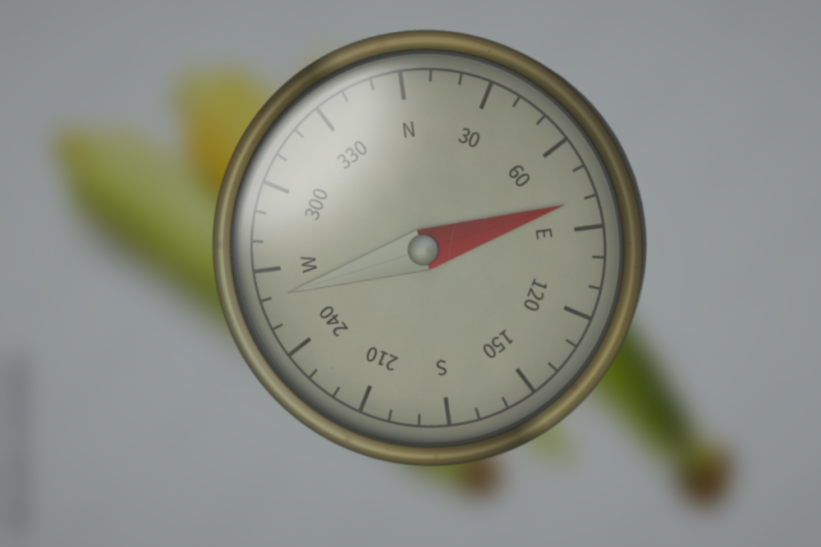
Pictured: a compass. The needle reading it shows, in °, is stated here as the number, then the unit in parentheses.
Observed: 80 (°)
